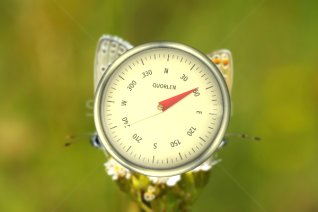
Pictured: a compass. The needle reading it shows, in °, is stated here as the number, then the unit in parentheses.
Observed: 55 (°)
